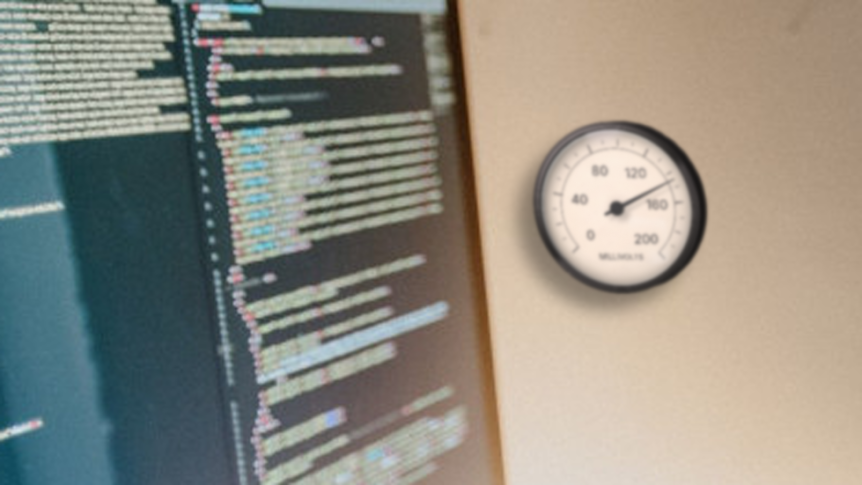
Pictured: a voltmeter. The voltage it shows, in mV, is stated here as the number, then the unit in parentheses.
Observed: 145 (mV)
